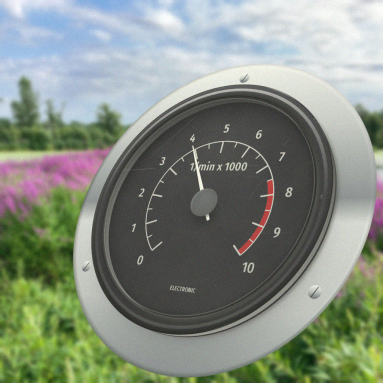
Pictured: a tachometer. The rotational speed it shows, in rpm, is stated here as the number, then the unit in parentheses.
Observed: 4000 (rpm)
